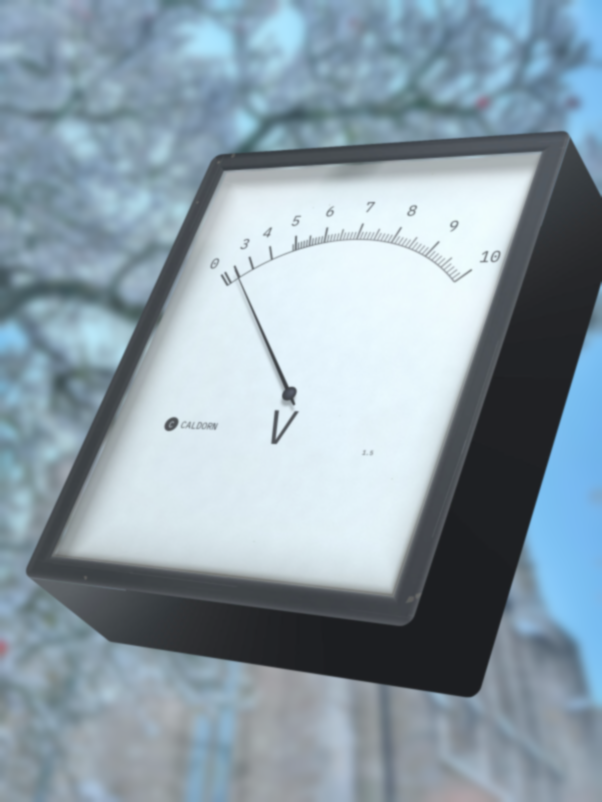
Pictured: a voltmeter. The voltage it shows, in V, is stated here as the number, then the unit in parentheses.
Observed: 2 (V)
